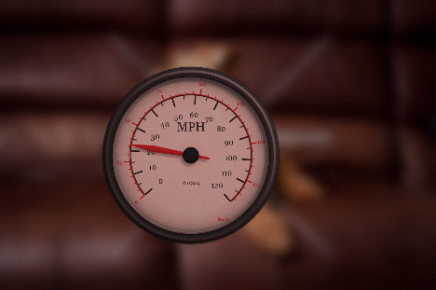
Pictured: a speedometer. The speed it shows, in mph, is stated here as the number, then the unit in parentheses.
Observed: 22.5 (mph)
